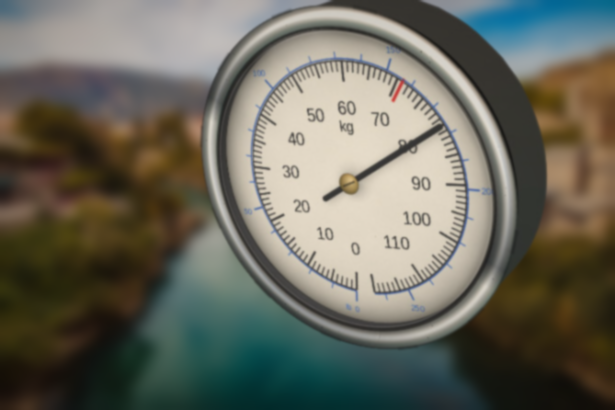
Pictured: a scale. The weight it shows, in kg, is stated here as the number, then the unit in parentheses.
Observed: 80 (kg)
